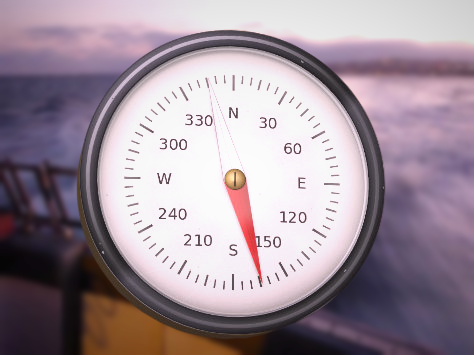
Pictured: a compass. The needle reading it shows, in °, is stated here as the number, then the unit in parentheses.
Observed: 165 (°)
